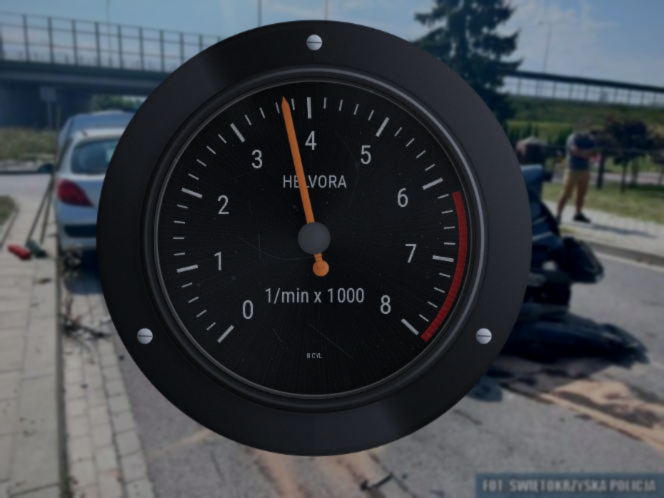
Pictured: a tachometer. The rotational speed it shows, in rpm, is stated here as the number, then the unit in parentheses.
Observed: 3700 (rpm)
